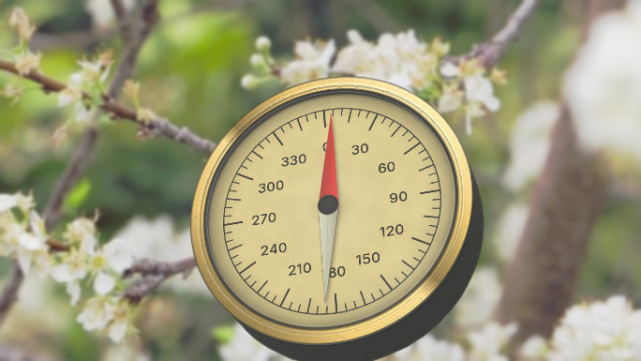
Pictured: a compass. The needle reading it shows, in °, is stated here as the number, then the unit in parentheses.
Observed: 5 (°)
